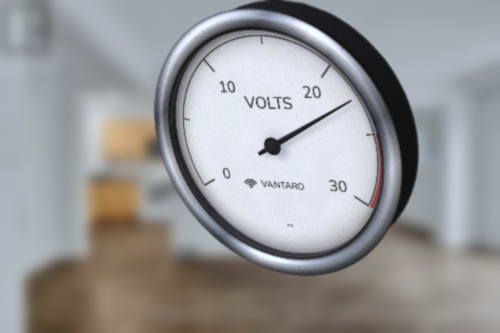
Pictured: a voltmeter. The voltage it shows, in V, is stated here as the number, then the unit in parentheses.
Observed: 22.5 (V)
